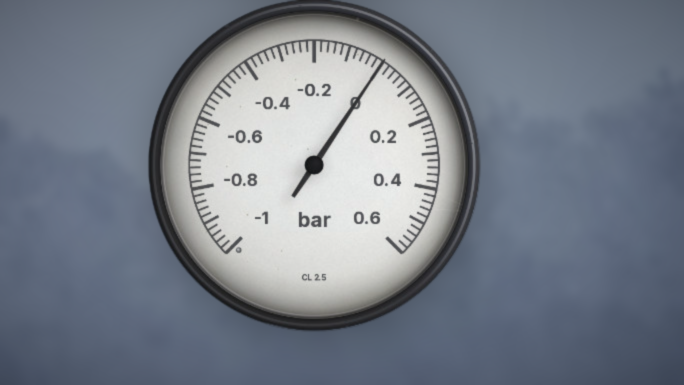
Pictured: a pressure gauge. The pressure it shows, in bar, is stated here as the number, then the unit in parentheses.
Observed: 0 (bar)
